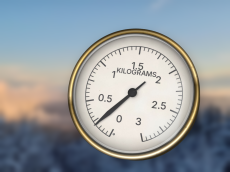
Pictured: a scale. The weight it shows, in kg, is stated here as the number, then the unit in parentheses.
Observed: 0.2 (kg)
